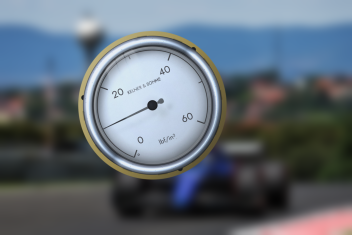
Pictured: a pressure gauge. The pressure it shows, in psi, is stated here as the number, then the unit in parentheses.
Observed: 10 (psi)
